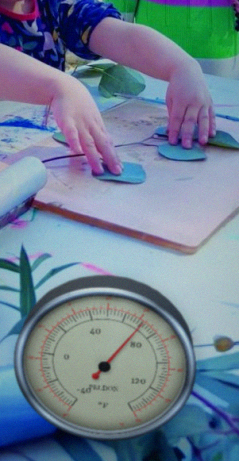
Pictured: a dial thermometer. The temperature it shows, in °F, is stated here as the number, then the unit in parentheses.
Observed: 70 (°F)
